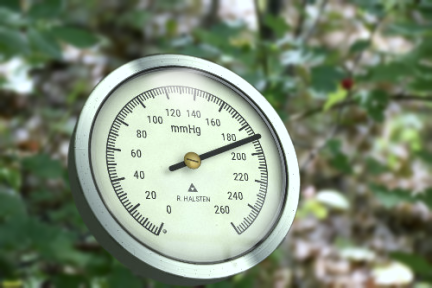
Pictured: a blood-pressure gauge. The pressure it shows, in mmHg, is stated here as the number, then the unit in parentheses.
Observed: 190 (mmHg)
